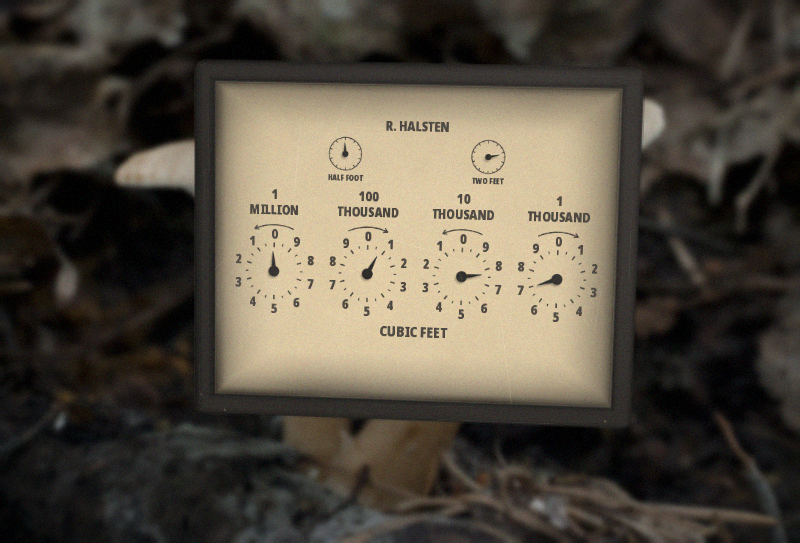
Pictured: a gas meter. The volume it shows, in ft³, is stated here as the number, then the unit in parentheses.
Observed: 7700 (ft³)
